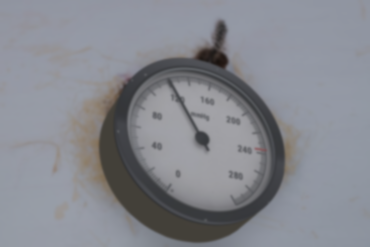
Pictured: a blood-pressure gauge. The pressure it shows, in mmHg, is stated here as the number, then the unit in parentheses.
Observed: 120 (mmHg)
